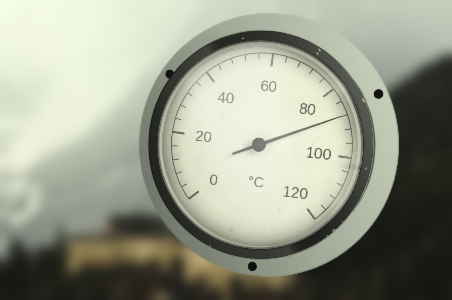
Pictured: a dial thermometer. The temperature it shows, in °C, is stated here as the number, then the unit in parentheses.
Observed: 88 (°C)
